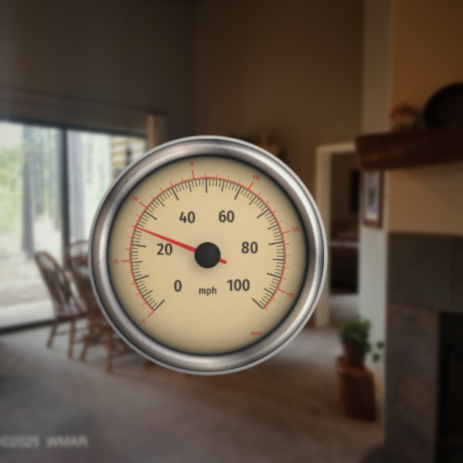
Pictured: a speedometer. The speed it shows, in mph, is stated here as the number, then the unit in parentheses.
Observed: 25 (mph)
